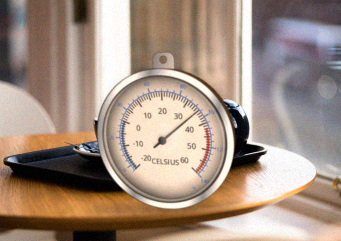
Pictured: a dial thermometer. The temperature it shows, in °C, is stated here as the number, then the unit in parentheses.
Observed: 35 (°C)
